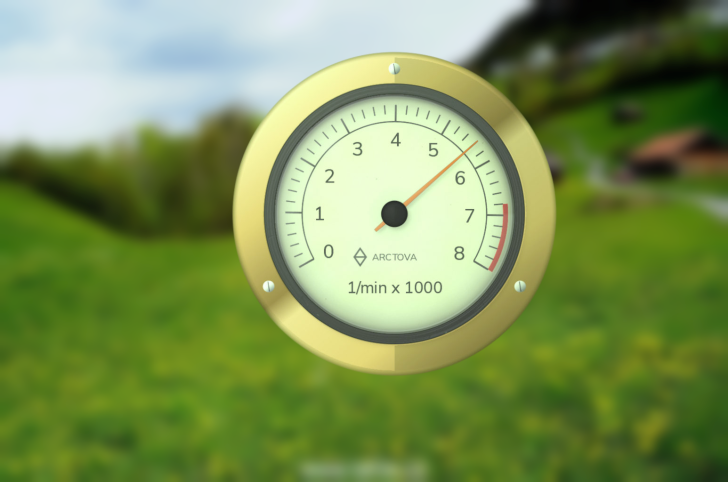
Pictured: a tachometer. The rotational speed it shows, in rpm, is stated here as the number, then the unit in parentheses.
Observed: 5600 (rpm)
